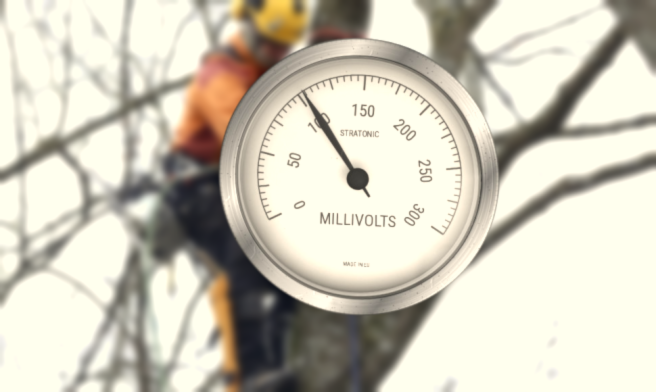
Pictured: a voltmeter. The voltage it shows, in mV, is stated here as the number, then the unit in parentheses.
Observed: 105 (mV)
